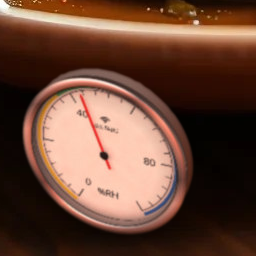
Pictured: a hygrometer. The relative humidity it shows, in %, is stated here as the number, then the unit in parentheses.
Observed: 44 (%)
